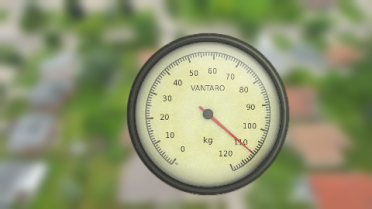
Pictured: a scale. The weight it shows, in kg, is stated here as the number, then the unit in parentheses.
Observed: 110 (kg)
